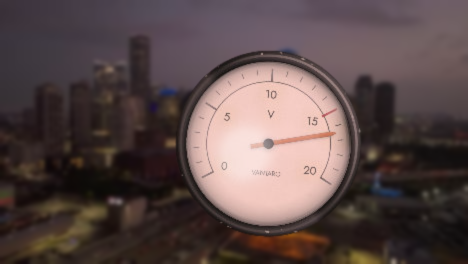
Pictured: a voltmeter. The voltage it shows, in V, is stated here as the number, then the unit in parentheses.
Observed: 16.5 (V)
